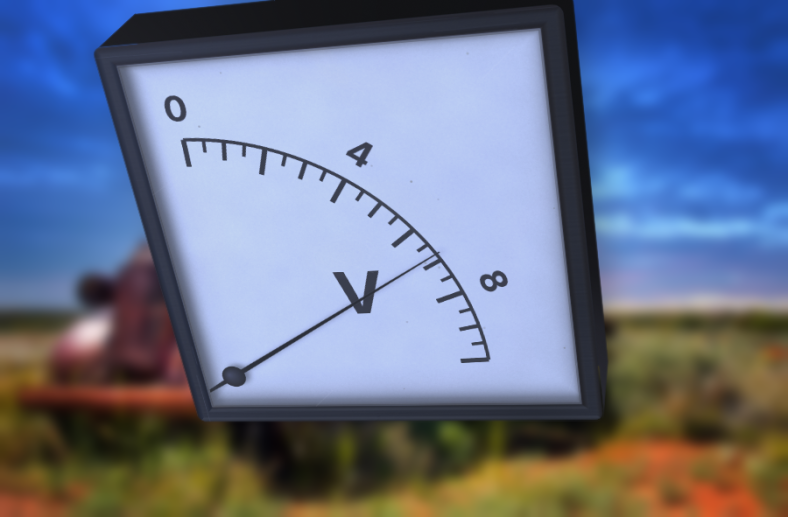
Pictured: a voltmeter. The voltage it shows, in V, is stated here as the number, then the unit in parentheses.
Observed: 6.75 (V)
